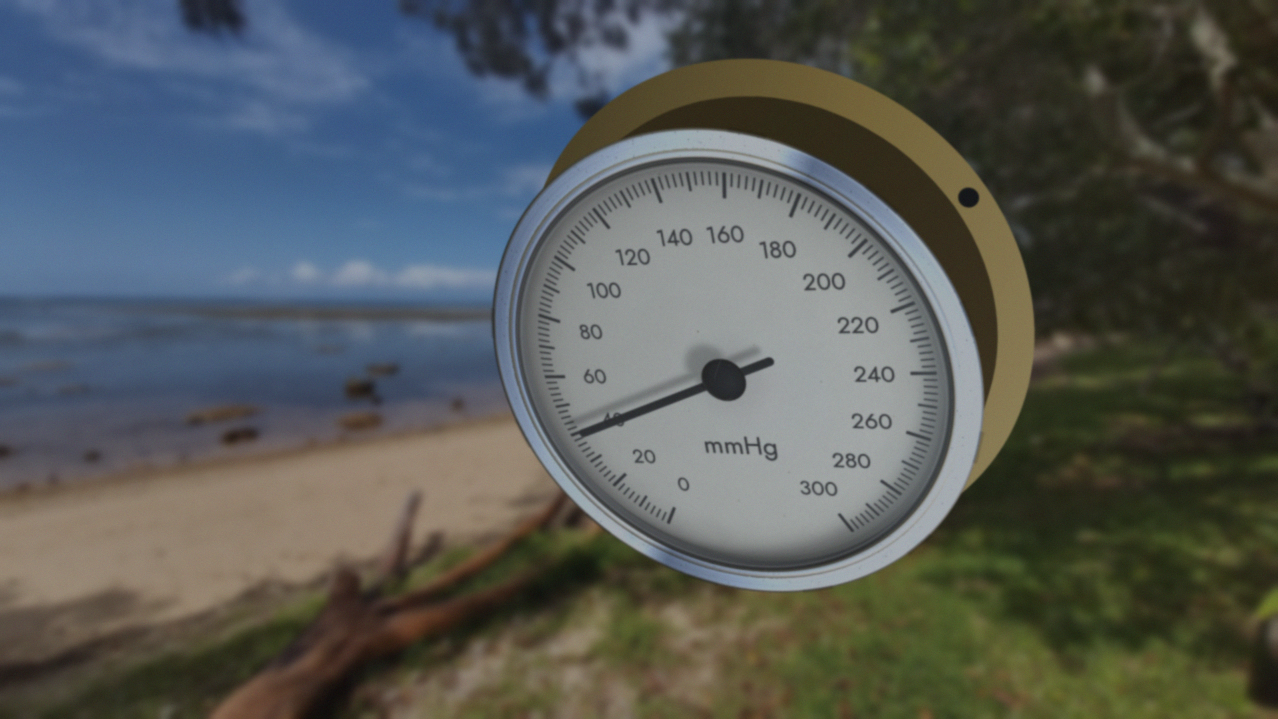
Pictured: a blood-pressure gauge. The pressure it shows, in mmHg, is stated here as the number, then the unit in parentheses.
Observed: 40 (mmHg)
